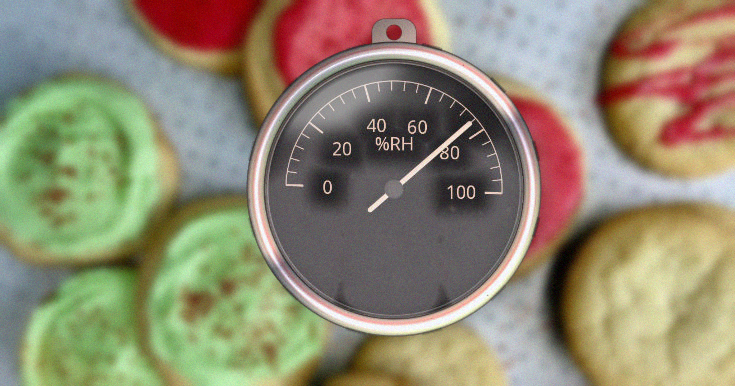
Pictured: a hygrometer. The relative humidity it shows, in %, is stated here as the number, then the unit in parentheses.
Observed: 76 (%)
